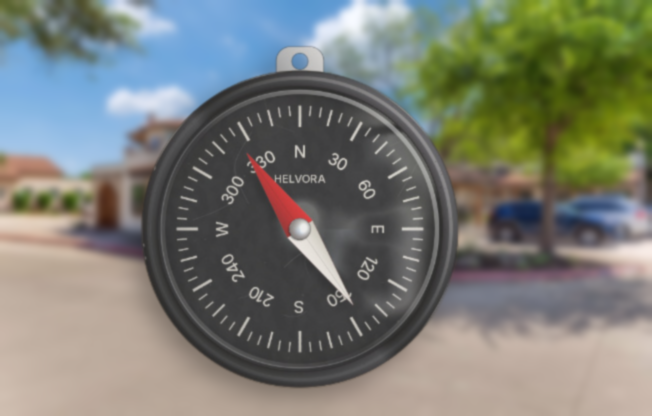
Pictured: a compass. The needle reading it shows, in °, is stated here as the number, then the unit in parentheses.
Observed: 325 (°)
